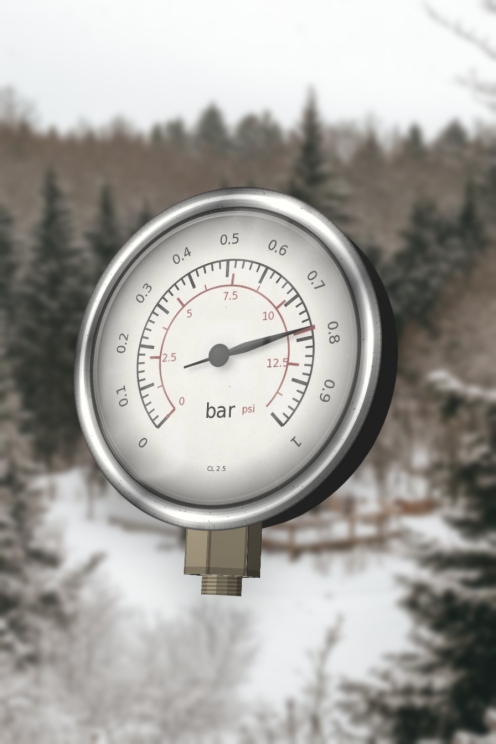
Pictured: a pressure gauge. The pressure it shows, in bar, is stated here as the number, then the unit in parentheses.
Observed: 0.78 (bar)
